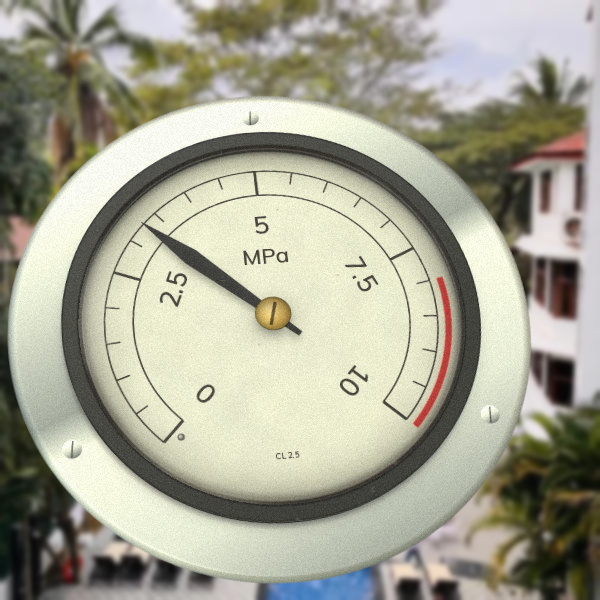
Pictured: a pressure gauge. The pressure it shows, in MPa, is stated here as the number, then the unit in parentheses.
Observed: 3.25 (MPa)
